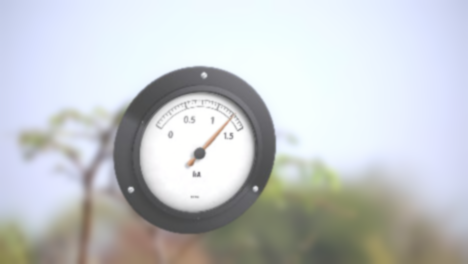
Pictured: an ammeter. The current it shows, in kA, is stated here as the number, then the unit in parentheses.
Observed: 1.25 (kA)
